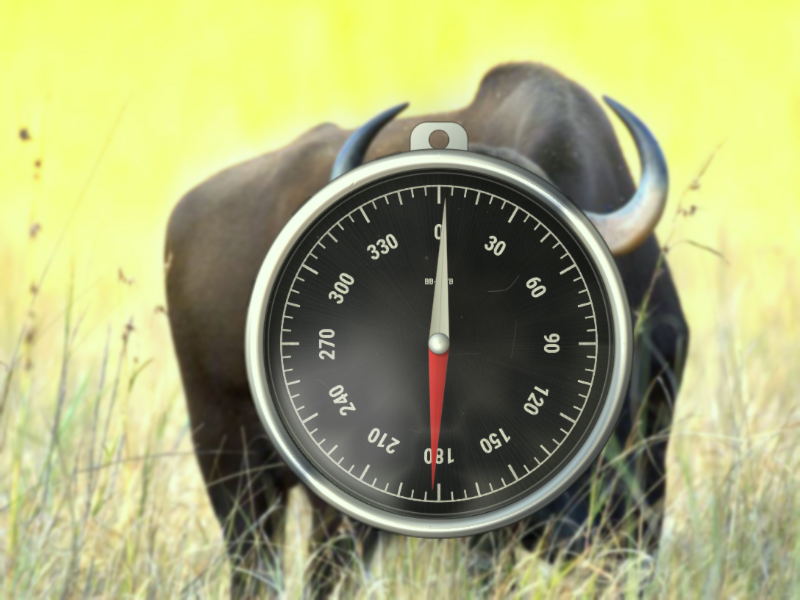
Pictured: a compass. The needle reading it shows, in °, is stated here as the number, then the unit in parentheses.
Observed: 182.5 (°)
